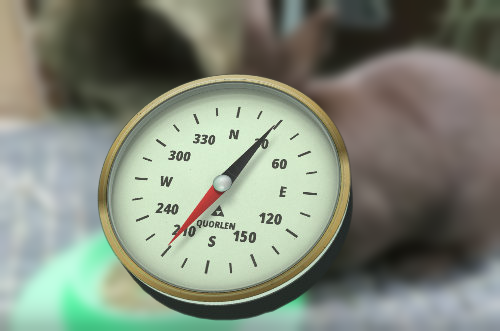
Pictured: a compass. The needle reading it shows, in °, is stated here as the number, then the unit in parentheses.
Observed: 210 (°)
